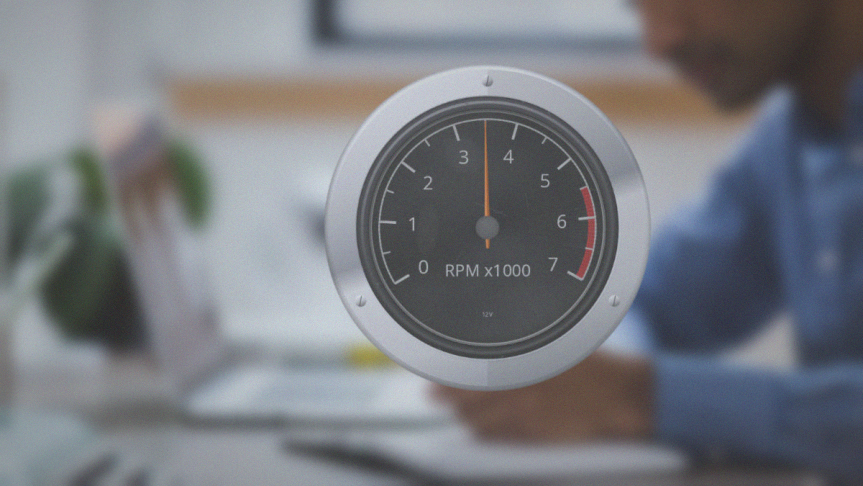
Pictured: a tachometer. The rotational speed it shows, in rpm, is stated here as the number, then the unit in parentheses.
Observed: 3500 (rpm)
